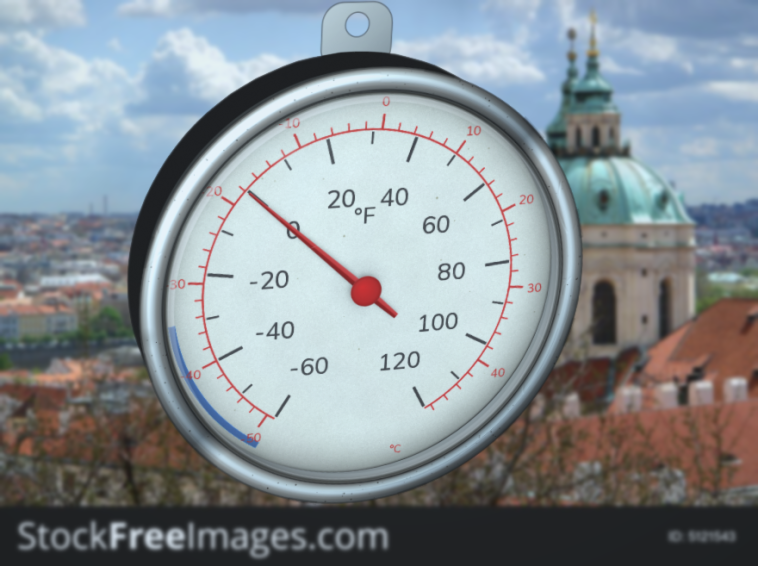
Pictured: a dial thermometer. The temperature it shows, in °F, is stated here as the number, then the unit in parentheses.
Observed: 0 (°F)
